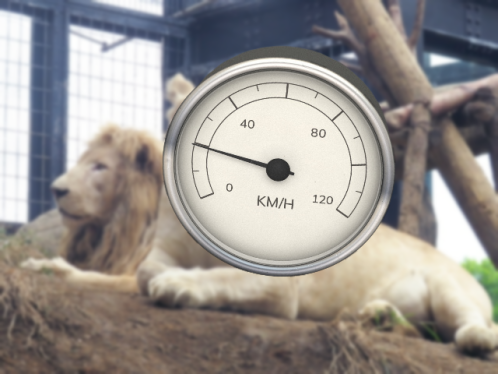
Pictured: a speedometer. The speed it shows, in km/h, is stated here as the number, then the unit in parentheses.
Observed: 20 (km/h)
